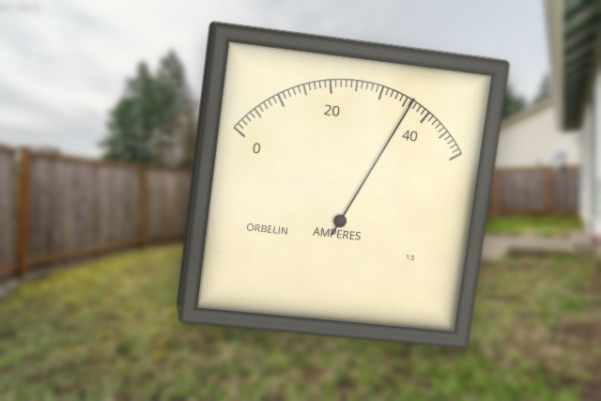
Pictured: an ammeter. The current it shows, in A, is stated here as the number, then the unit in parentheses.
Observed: 36 (A)
